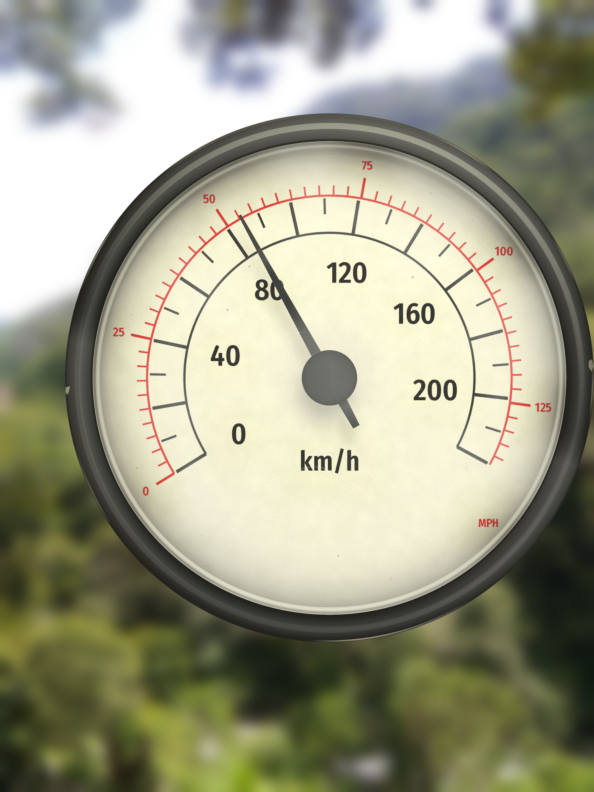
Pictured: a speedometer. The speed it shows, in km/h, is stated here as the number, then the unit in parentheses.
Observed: 85 (km/h)
